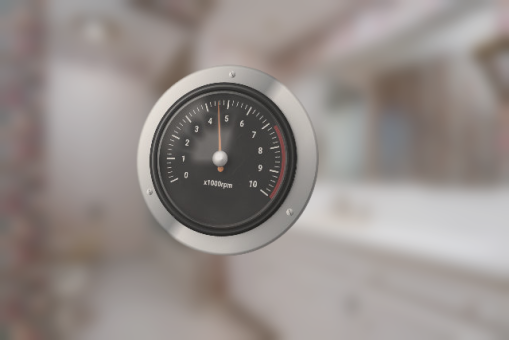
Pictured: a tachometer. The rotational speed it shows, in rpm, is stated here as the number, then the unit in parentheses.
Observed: 4600 (rpm)
